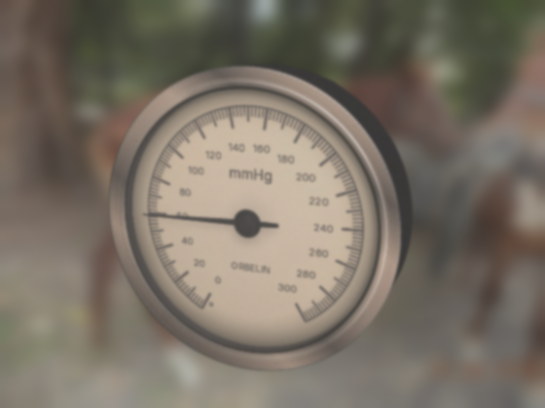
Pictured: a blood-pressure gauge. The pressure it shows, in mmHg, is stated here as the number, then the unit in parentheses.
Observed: 60 (mmHg)
